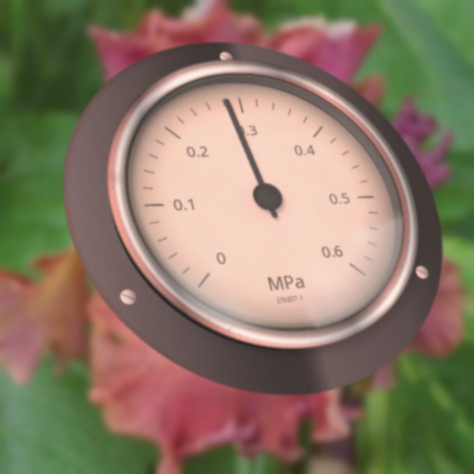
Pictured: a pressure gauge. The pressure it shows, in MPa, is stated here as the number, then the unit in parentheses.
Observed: 0.28 (MPa)
